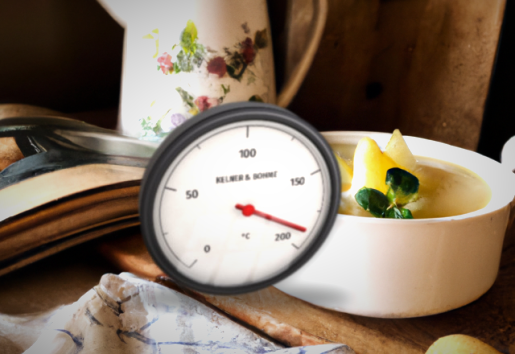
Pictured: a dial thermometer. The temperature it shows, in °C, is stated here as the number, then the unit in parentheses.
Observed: 187.5 (°C)
